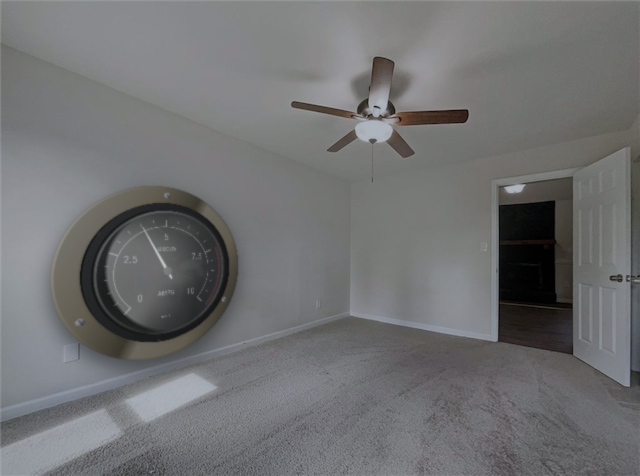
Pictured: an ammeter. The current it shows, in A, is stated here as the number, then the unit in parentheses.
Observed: 4 (A)
